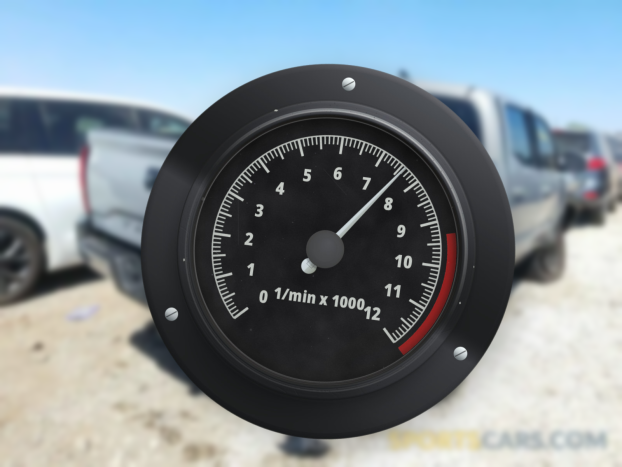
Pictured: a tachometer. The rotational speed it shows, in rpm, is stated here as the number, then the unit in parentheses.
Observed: 7600 (rpm)
